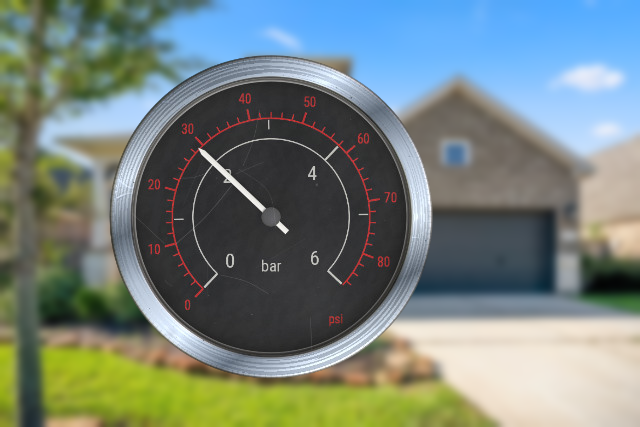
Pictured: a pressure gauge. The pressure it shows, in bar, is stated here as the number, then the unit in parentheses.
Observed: 2 (bar)
